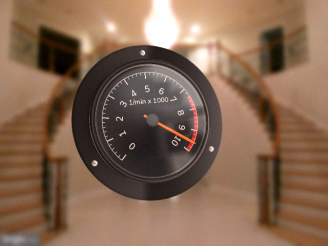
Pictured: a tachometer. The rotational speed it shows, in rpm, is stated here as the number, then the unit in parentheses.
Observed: 9600 (rpm)
